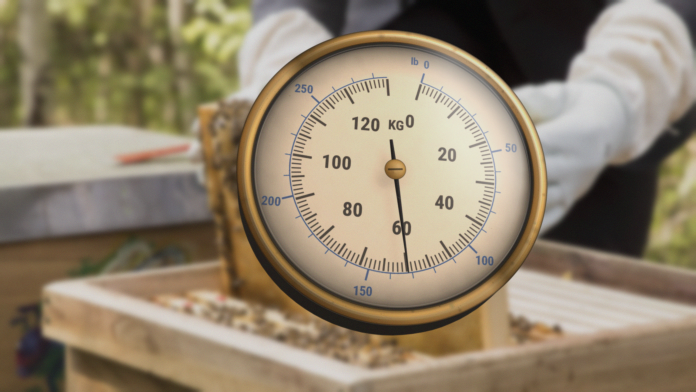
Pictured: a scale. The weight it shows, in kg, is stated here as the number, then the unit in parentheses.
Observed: 60 (kg)
